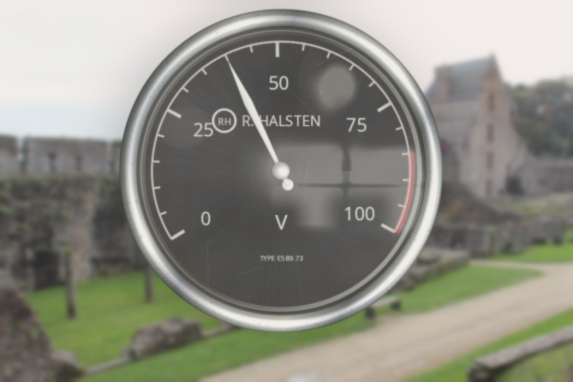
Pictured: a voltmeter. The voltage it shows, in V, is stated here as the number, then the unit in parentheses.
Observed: 40 (V)
